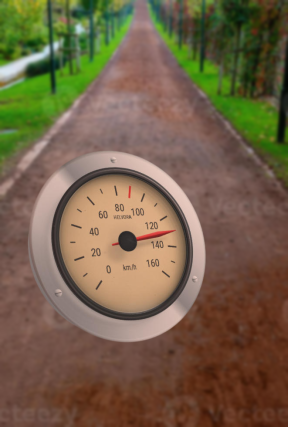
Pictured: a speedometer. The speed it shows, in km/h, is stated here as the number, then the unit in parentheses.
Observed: 130 (km/h)
